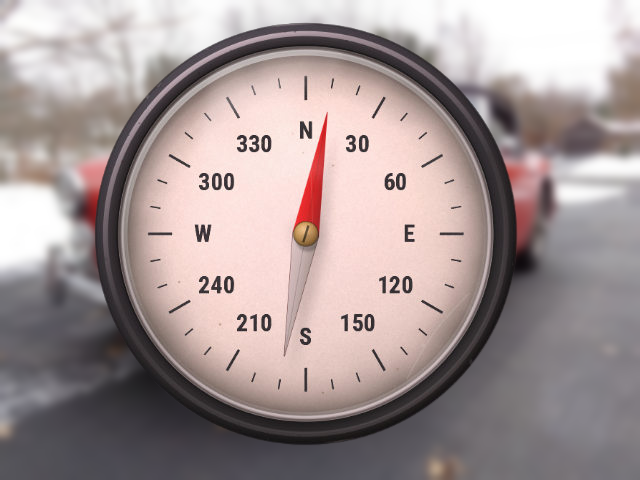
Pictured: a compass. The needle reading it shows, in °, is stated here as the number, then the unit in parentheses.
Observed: 10 (°)
